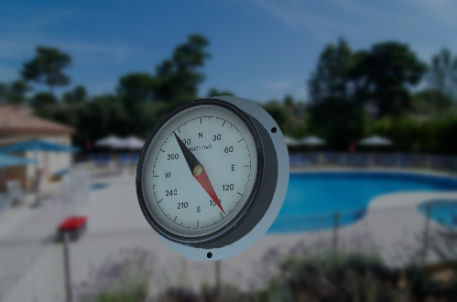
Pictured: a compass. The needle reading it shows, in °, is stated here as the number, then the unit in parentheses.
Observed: 145 (°)
